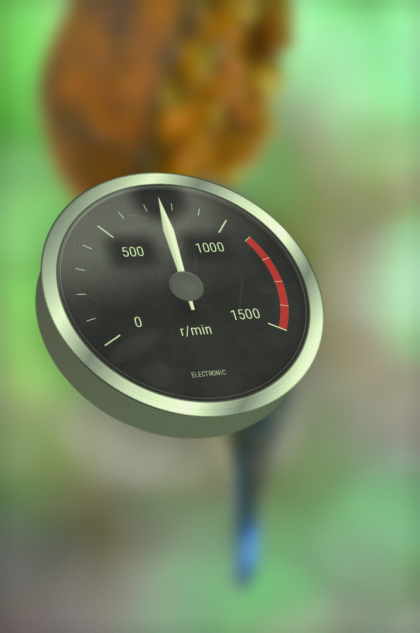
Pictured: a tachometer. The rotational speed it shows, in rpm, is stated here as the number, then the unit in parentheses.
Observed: 750 (rpm)
